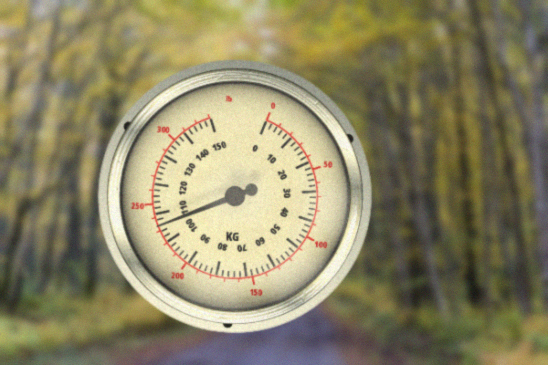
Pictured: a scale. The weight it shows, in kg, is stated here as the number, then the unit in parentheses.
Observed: 106 (kg)
